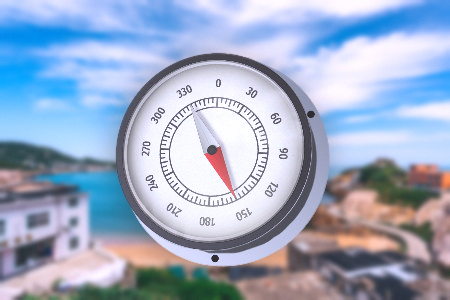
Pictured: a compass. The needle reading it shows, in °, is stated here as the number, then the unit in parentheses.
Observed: 150 (°)
